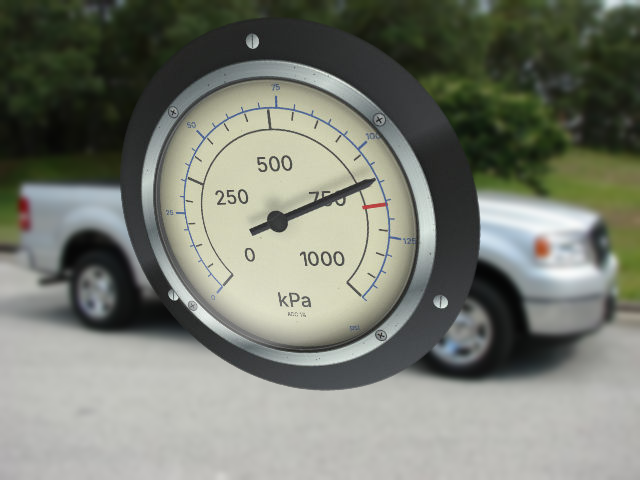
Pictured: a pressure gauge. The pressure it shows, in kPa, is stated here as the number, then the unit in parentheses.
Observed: 750 (kPa)
